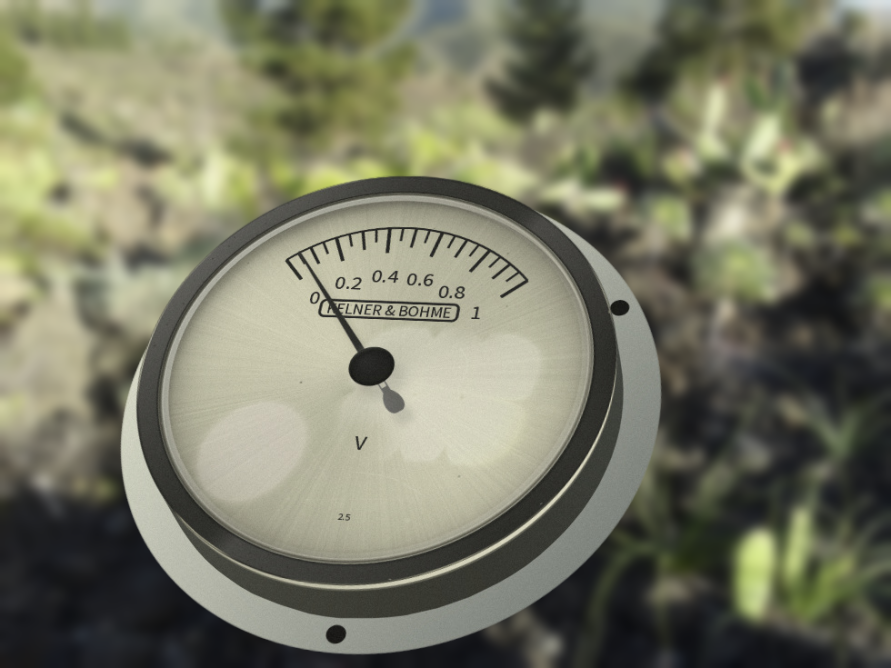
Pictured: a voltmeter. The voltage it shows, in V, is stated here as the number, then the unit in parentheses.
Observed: 0.05 (V)
